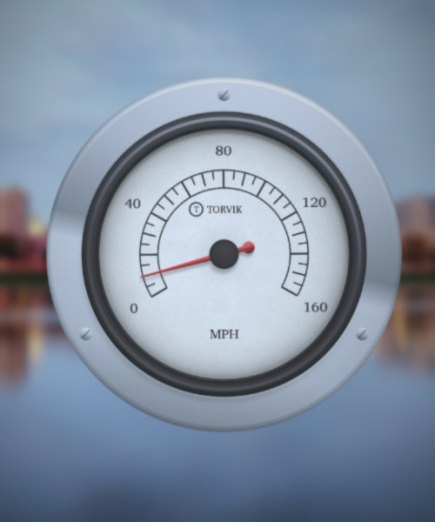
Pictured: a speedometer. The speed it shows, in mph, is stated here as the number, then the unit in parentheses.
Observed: 10 (mph)
